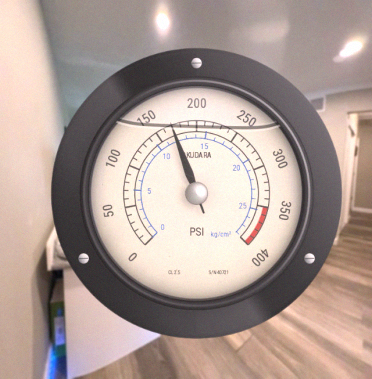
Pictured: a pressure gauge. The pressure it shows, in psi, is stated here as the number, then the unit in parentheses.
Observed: 170 (psi)
